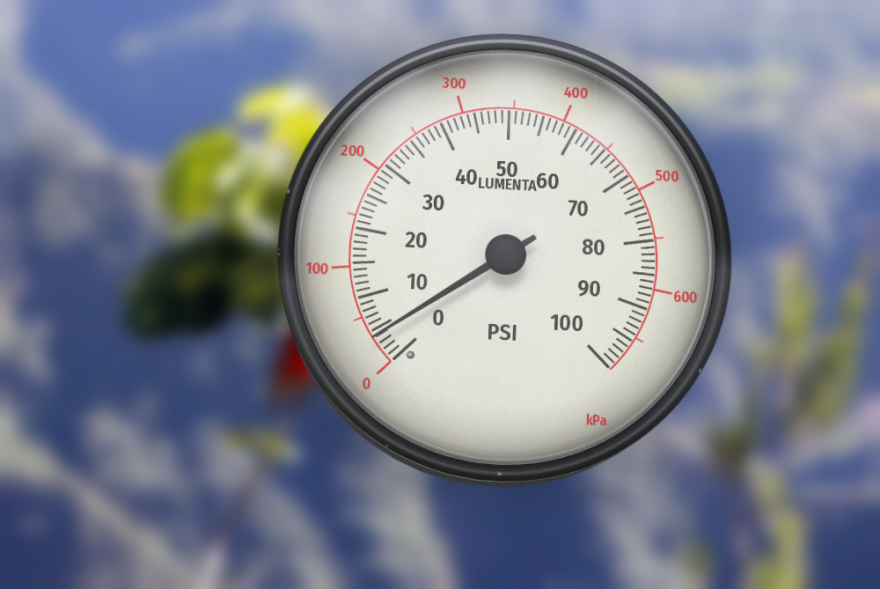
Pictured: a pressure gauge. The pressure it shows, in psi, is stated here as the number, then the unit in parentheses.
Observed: 4 (psi)
